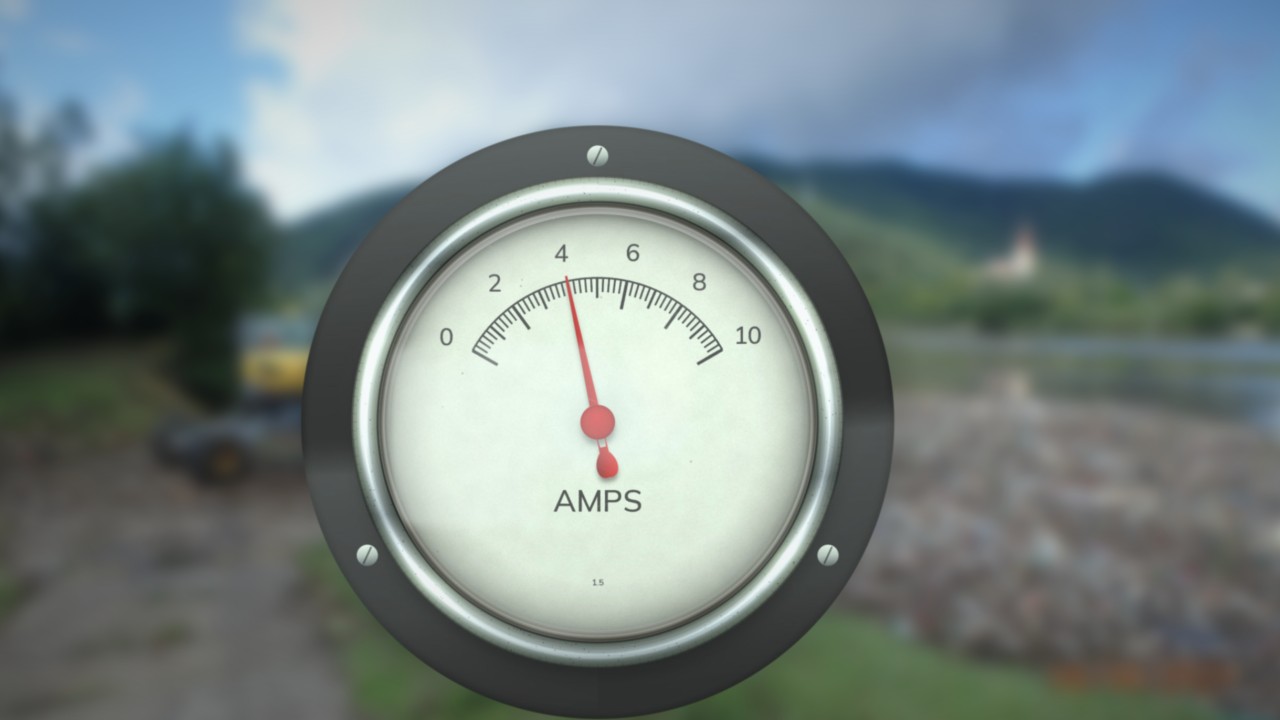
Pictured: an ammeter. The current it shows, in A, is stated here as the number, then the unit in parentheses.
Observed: 4 (A)
